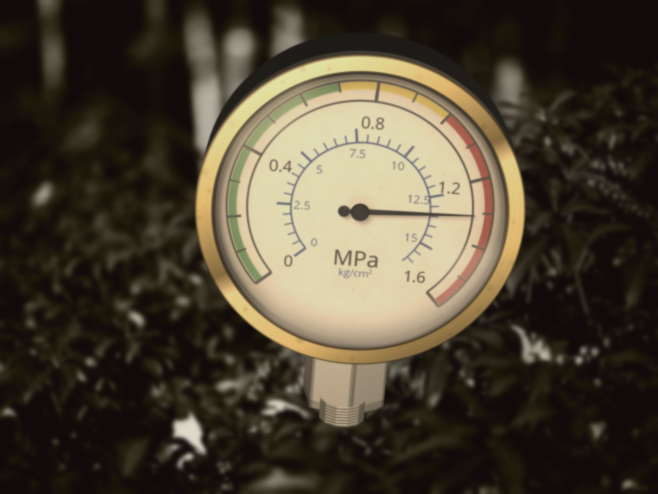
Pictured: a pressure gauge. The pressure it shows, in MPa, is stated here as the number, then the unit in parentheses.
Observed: 1.3 (MPa)
